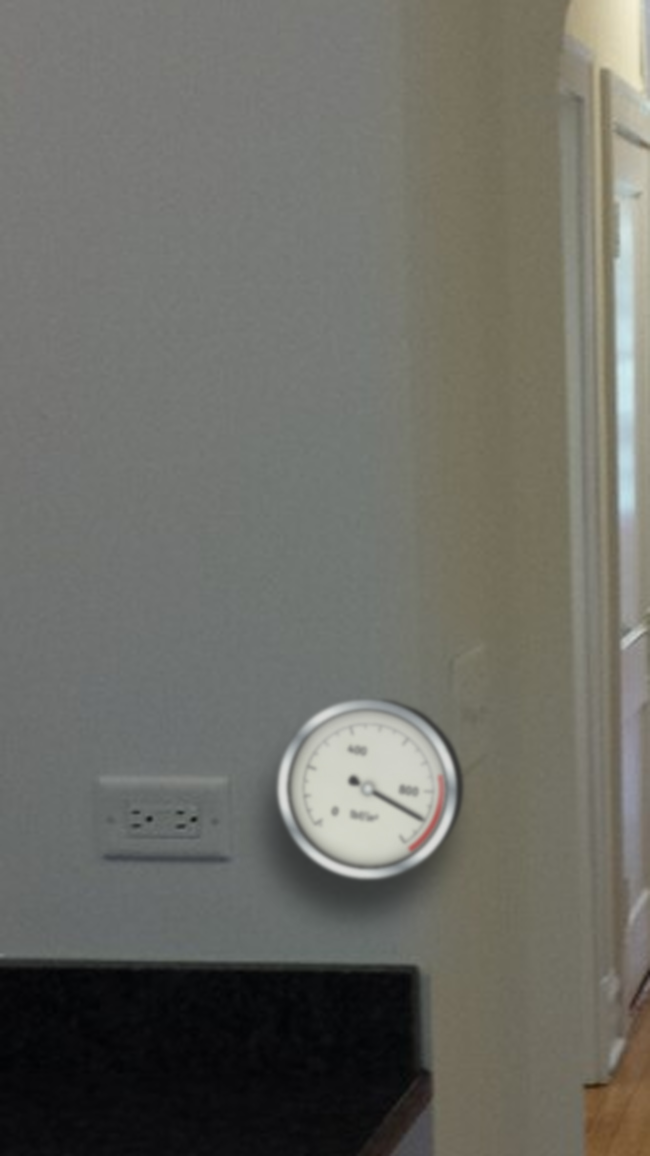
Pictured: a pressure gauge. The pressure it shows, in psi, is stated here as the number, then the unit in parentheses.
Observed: 900 (psi)
